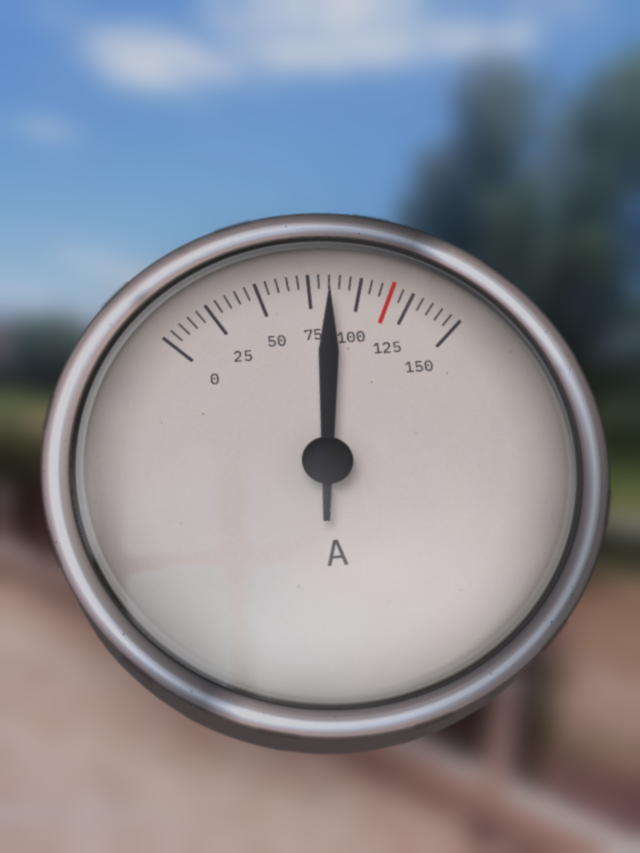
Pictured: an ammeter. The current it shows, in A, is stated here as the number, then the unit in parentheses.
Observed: 85 (A)
